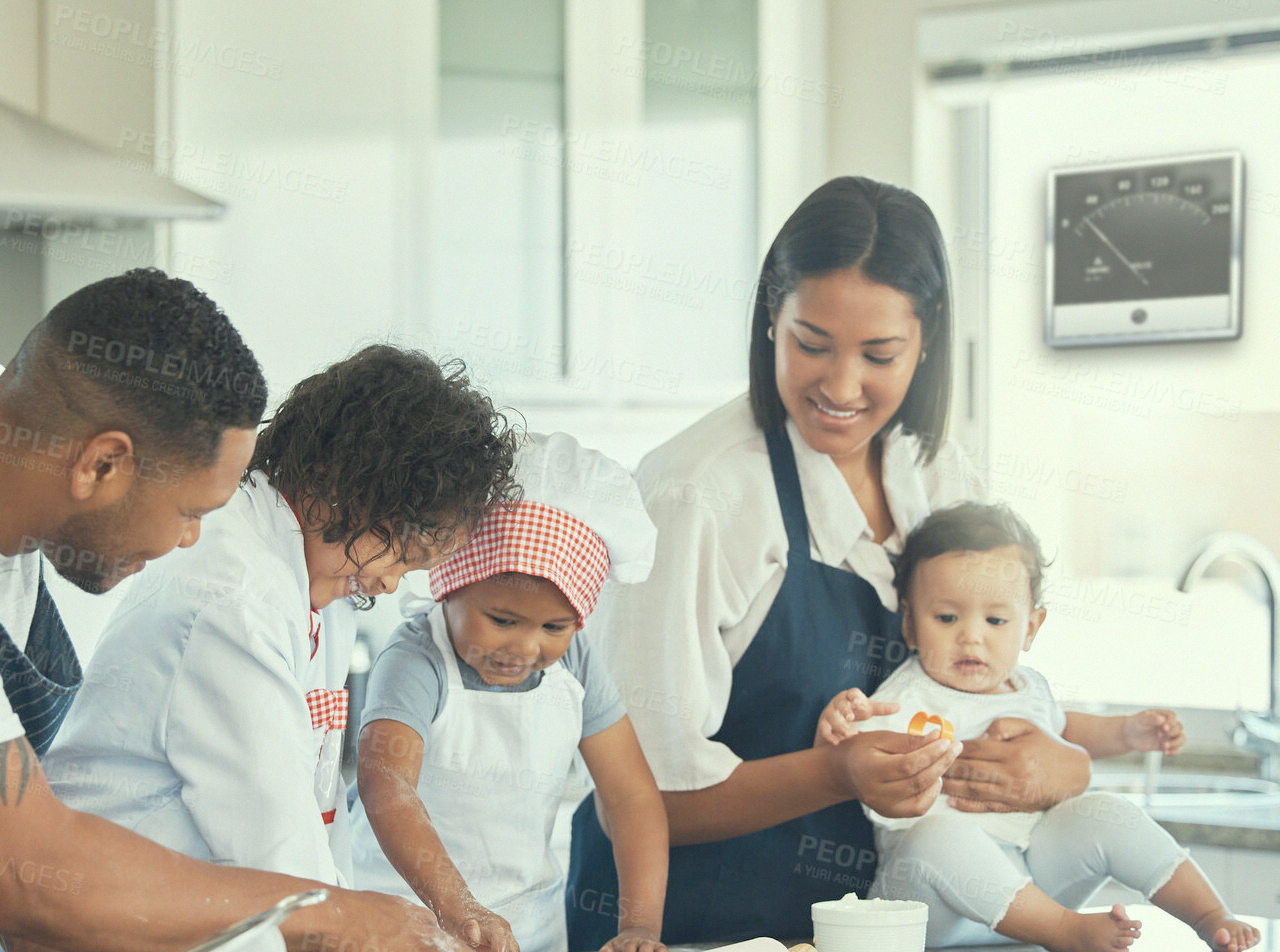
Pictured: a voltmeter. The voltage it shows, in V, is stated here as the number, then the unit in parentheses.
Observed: 20 (V)
